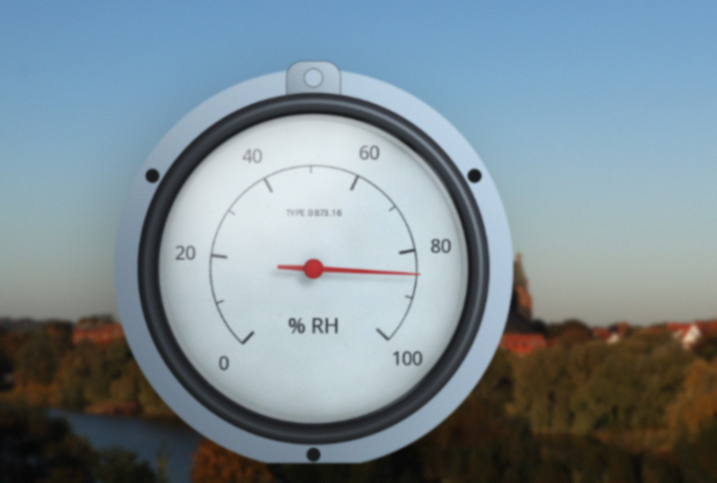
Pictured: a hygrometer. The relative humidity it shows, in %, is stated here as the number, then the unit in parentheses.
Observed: 85 (%)
